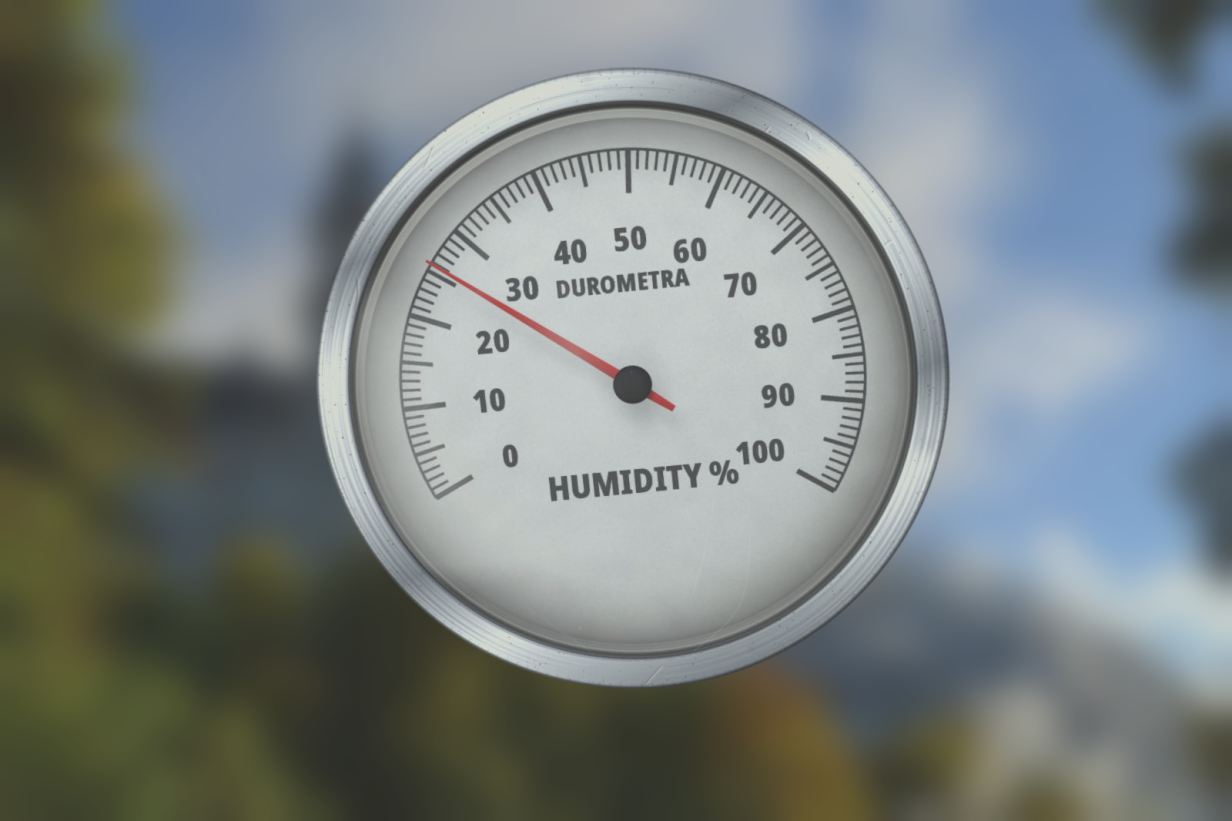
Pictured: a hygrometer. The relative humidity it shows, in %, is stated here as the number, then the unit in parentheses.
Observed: 26 (%)
